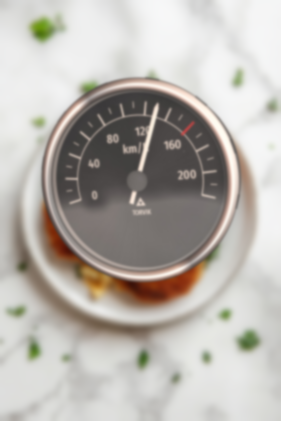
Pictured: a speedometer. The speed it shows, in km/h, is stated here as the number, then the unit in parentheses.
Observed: 130 (km/h)
